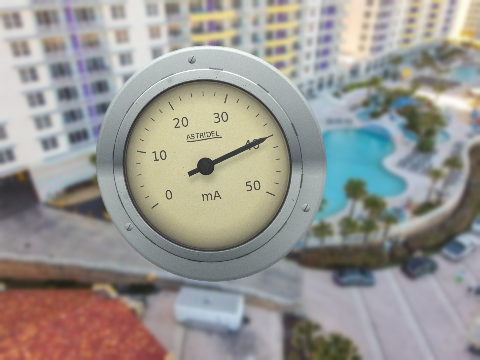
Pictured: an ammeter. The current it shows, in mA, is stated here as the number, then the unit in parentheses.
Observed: 40 (mA)
